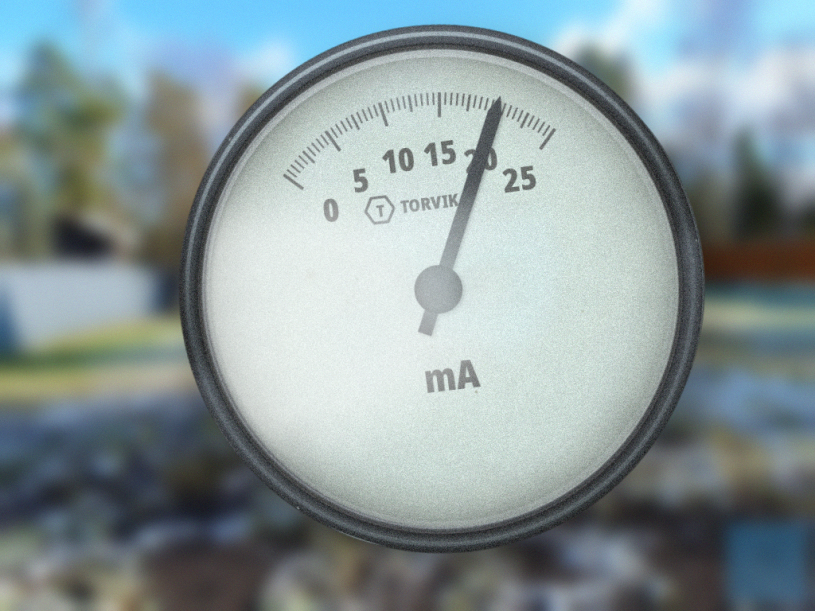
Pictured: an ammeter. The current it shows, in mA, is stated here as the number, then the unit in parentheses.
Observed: 20 (mA)
